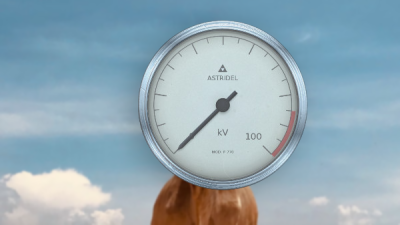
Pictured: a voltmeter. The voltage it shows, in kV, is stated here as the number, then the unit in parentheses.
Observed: 0 (kV)
